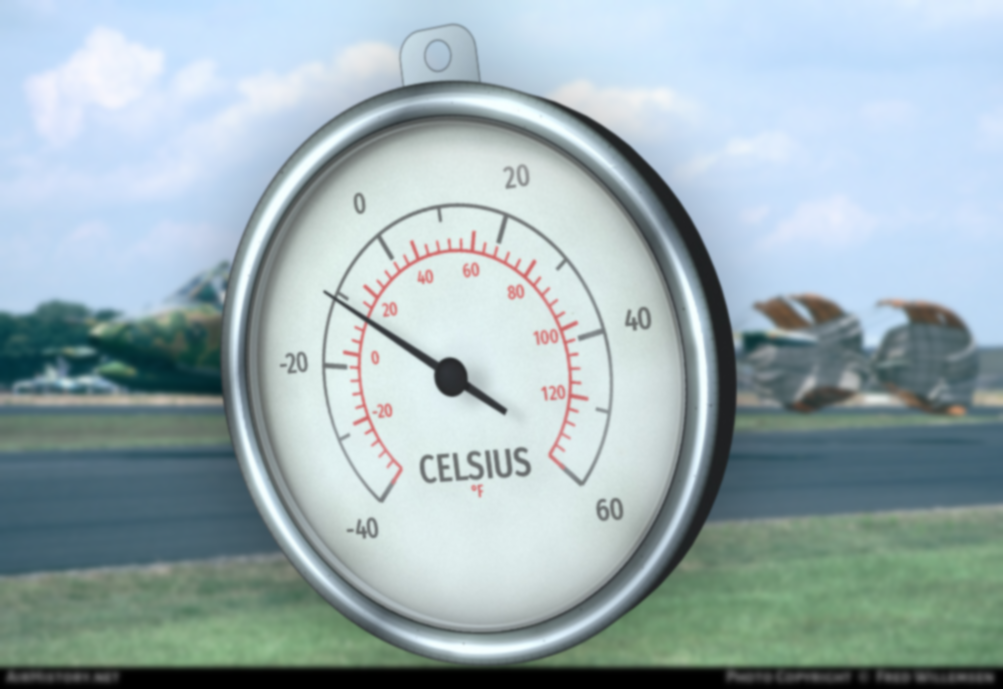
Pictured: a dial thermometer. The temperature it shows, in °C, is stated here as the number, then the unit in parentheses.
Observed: -10 (°C)
